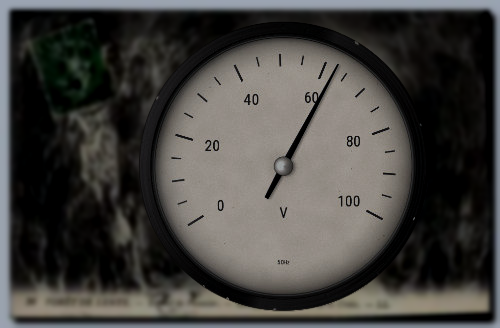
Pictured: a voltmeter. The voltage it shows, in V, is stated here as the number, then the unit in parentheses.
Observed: 62.5 (V)
